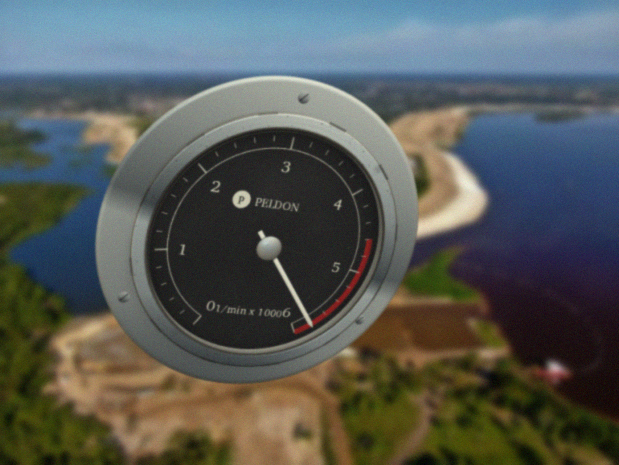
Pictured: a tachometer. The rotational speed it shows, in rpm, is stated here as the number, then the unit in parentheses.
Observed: 5800 (rpm)
